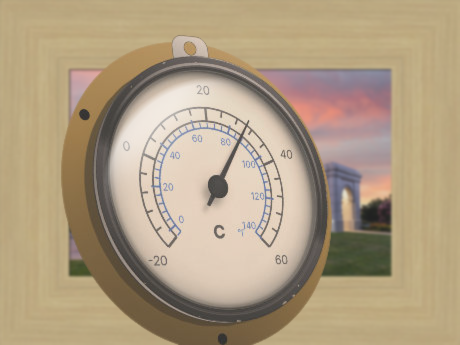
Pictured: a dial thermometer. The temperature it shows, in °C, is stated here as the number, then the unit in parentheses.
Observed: 30 (°C)
